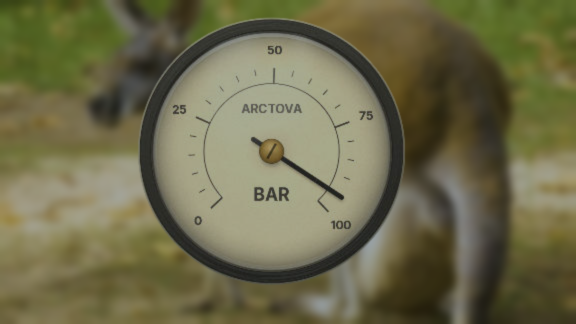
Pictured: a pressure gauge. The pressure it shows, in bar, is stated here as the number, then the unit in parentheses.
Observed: 95 (bar)
